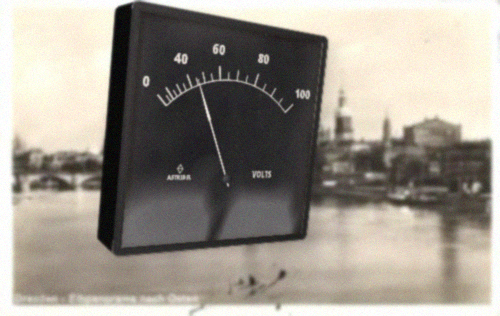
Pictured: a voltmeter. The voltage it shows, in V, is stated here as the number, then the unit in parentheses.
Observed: 45 (V)
